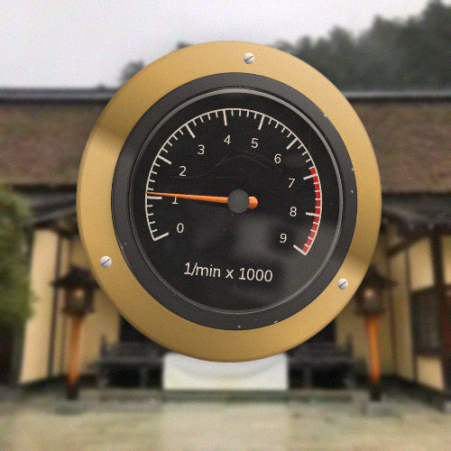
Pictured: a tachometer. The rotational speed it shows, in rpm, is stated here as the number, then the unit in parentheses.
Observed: 1100 (rpm)
